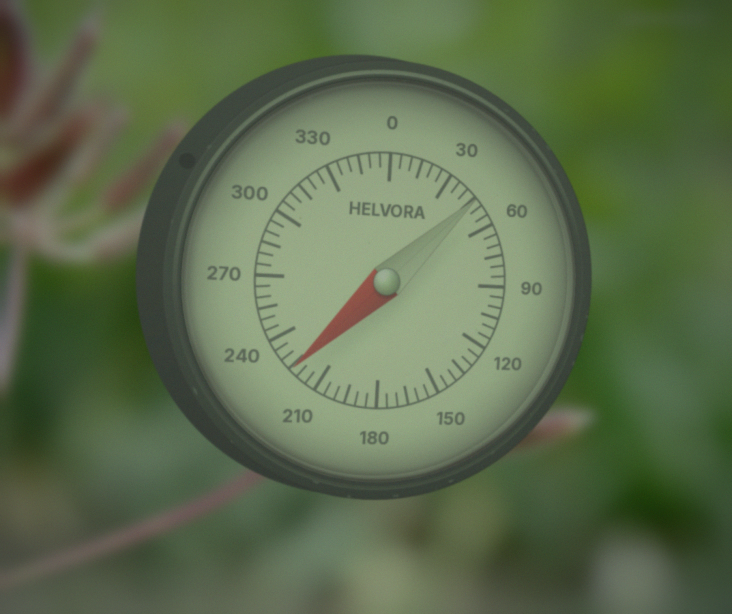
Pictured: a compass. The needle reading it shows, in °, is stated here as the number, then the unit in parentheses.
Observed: 225 (°)
